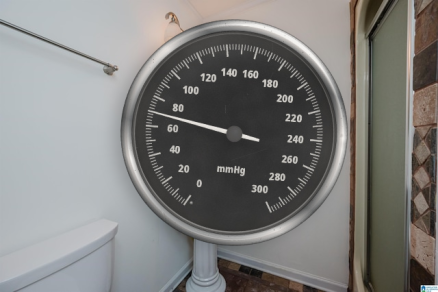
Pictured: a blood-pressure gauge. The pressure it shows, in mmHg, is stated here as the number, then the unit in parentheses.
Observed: 70 (mmHg)
